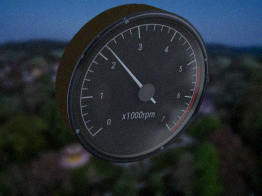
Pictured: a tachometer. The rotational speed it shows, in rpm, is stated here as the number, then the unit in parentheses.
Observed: 2200 (rpm)
